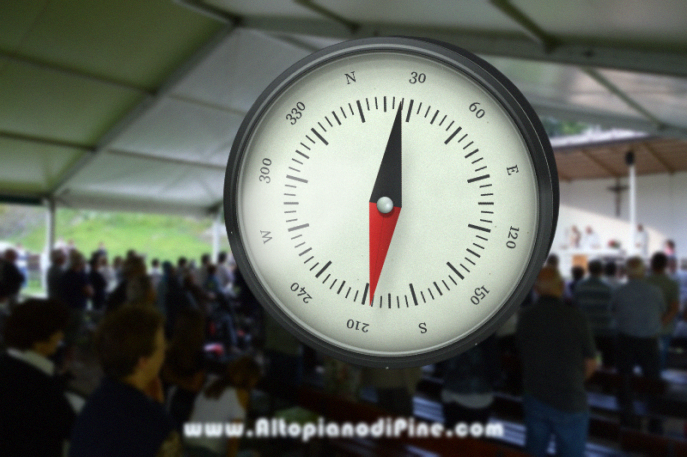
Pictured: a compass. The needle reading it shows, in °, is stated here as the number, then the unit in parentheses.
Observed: 205 (°)
